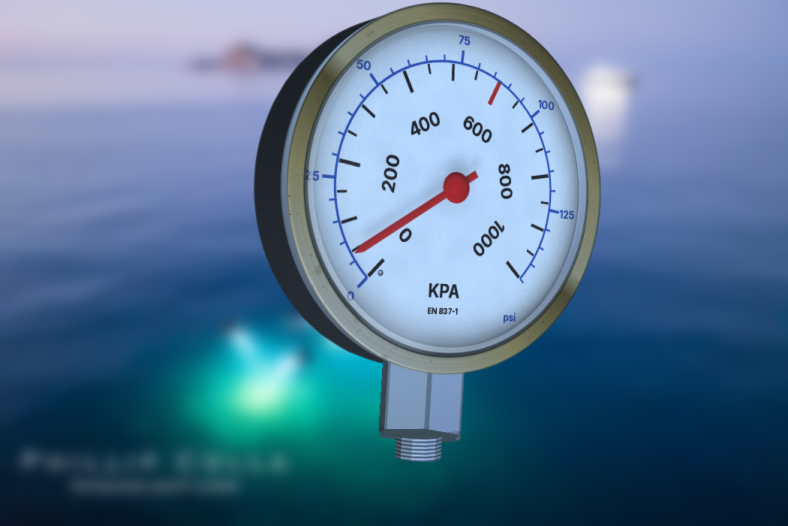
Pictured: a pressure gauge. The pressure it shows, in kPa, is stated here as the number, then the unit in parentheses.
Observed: 50 (kPa)
